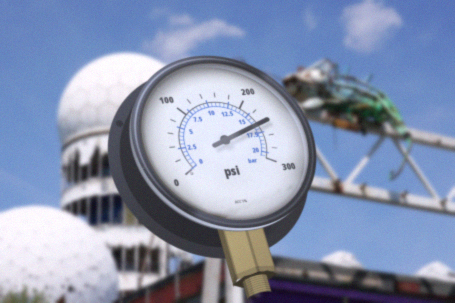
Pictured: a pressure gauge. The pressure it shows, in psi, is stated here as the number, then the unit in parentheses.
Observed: 240 (psi)
